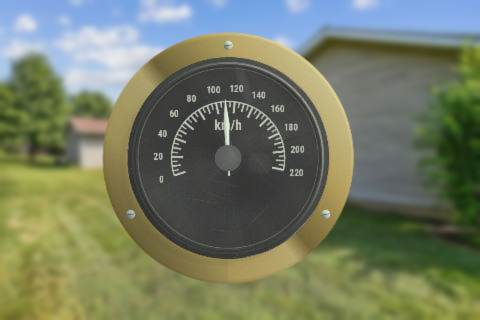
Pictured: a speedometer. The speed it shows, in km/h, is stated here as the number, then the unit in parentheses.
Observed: 110 (km/h)
